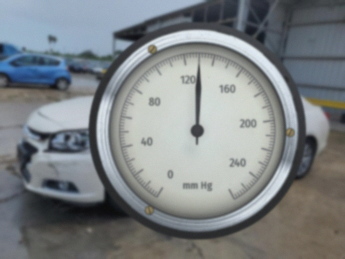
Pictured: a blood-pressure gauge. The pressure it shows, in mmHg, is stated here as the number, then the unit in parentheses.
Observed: 130 (mmHg)
